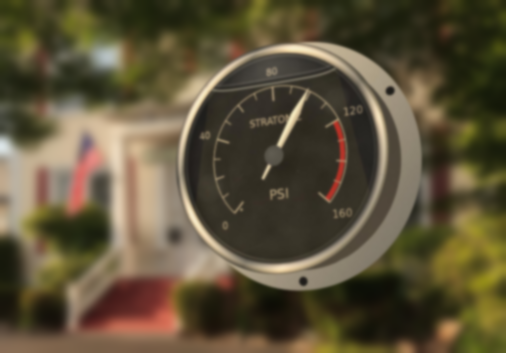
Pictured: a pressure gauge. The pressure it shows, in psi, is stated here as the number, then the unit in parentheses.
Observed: 100 (psi)
